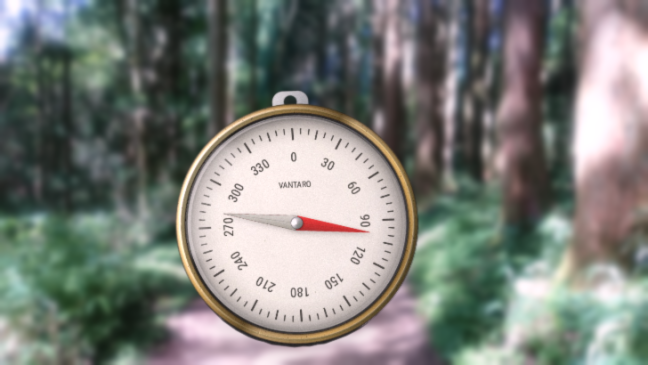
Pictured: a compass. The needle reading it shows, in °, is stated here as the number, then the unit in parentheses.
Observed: 100 (°)
